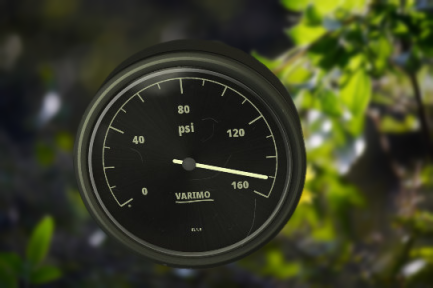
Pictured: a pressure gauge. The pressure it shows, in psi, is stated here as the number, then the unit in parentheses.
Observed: 150 (psi)
